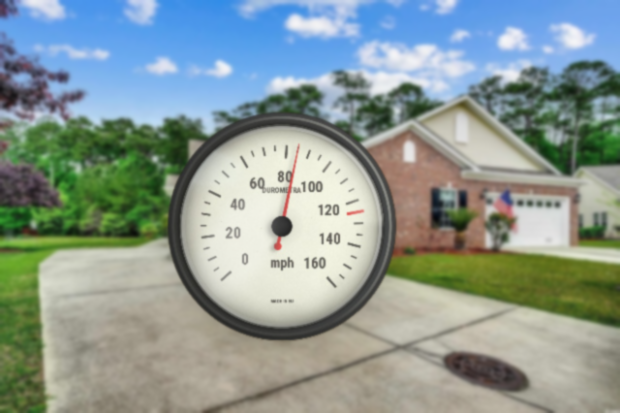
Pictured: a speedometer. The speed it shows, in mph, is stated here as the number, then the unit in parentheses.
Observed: 85 (mph)
